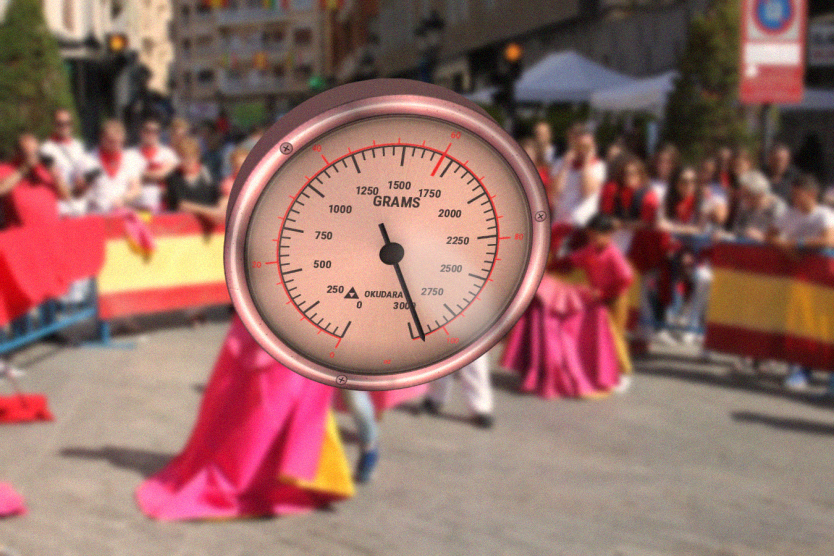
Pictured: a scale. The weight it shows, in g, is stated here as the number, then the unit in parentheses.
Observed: 2950 (g)
